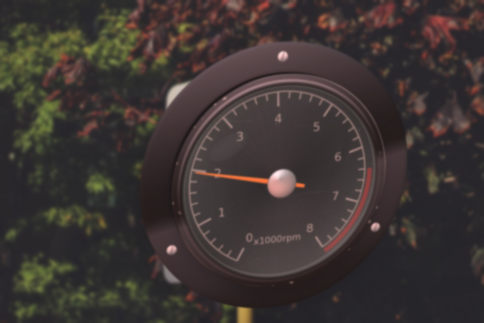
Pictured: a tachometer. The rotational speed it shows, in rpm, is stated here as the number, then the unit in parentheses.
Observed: 2000 (rpm)
